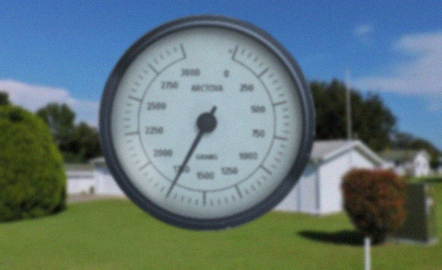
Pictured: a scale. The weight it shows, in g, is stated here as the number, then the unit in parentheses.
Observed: 1750 (g)
